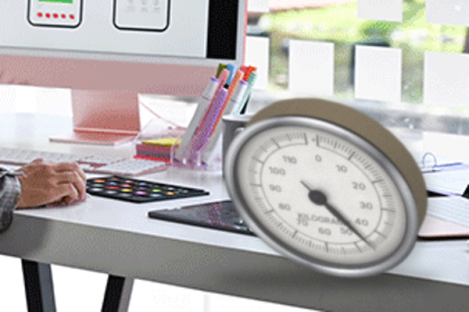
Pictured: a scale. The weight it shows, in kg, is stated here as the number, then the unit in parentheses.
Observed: 45 (kg)
